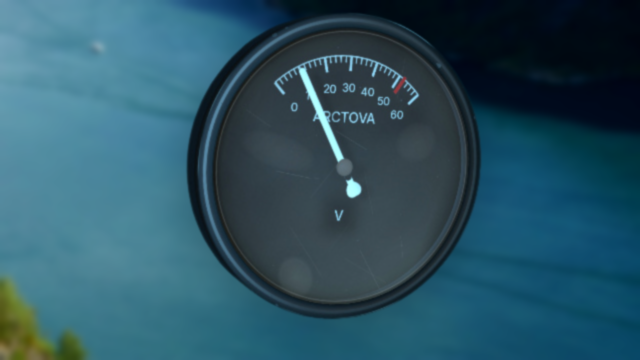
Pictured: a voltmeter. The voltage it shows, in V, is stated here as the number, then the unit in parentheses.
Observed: 10 (V)
